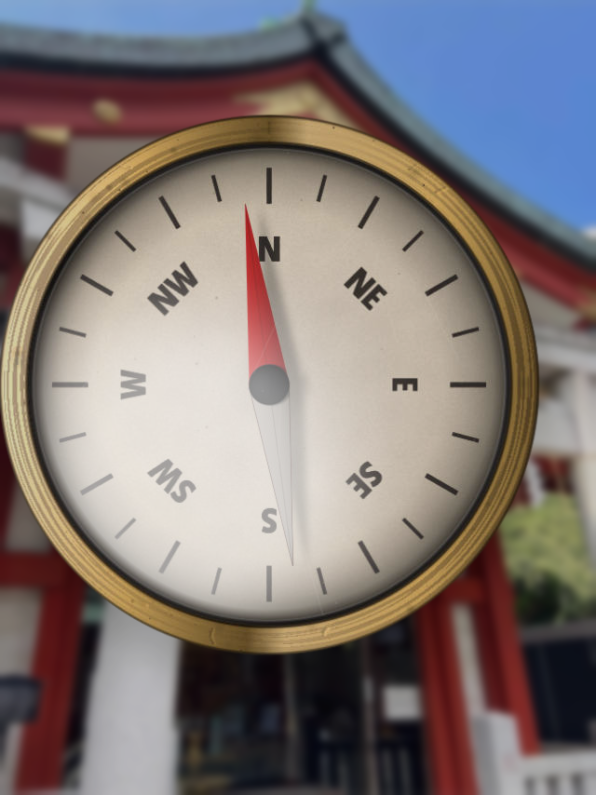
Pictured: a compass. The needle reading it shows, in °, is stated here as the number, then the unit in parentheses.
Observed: 352.5 (°)
